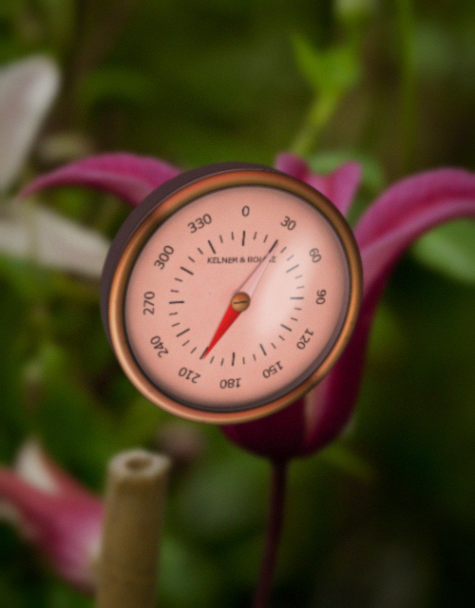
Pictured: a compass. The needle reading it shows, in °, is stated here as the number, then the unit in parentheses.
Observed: 210 (°)
